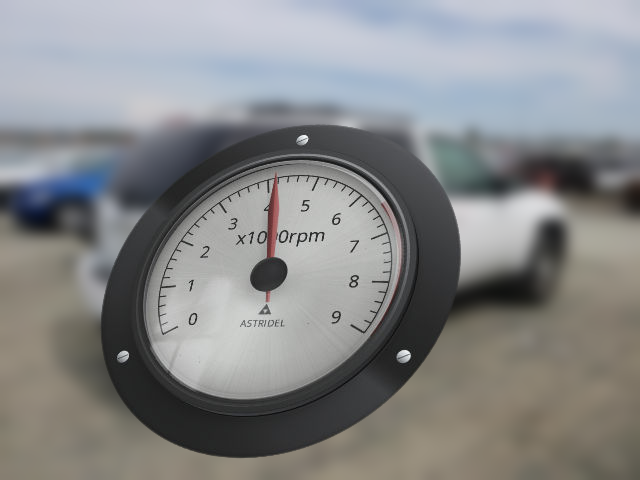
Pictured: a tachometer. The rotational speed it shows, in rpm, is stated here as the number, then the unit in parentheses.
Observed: 4200 (rpm)
